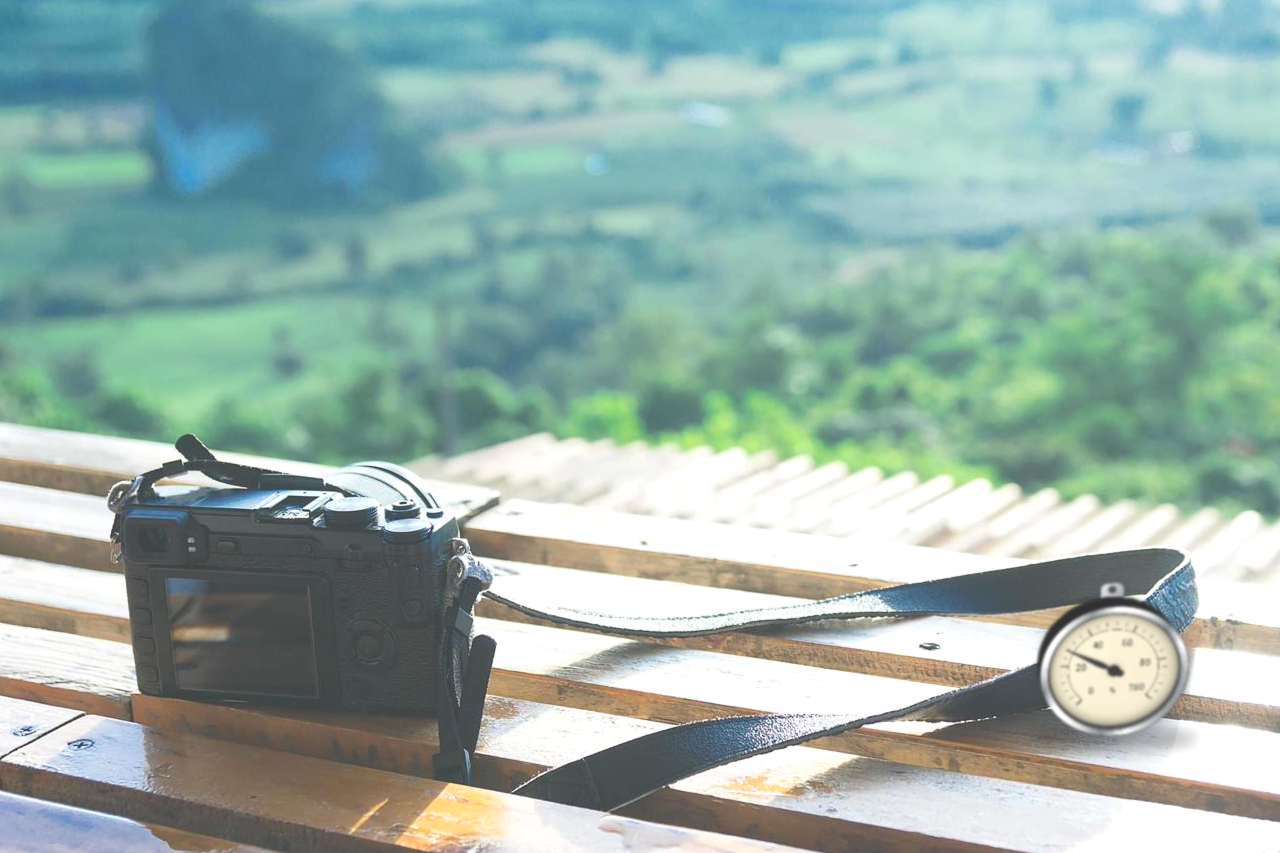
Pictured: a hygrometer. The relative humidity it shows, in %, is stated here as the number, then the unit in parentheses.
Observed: 28 (%)
